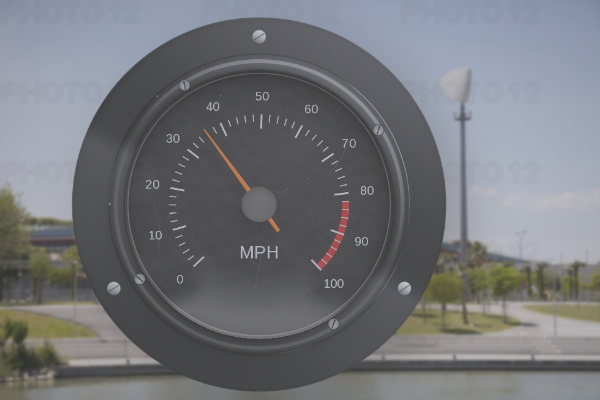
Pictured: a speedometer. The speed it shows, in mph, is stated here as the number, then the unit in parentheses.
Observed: 36 (mph)
